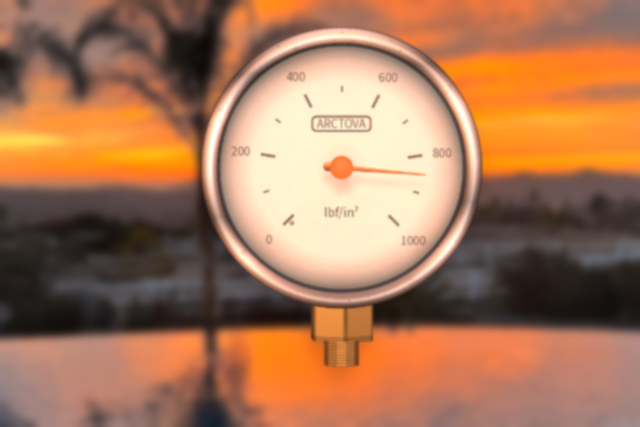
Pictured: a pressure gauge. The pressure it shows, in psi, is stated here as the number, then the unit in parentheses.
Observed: 850 (psi)
